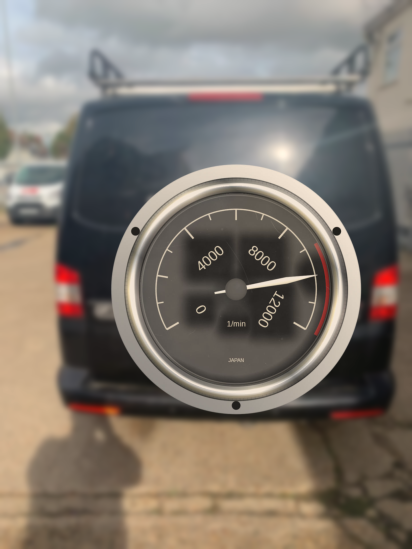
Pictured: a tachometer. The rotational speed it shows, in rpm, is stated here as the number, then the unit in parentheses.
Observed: 10000 (rpm)
